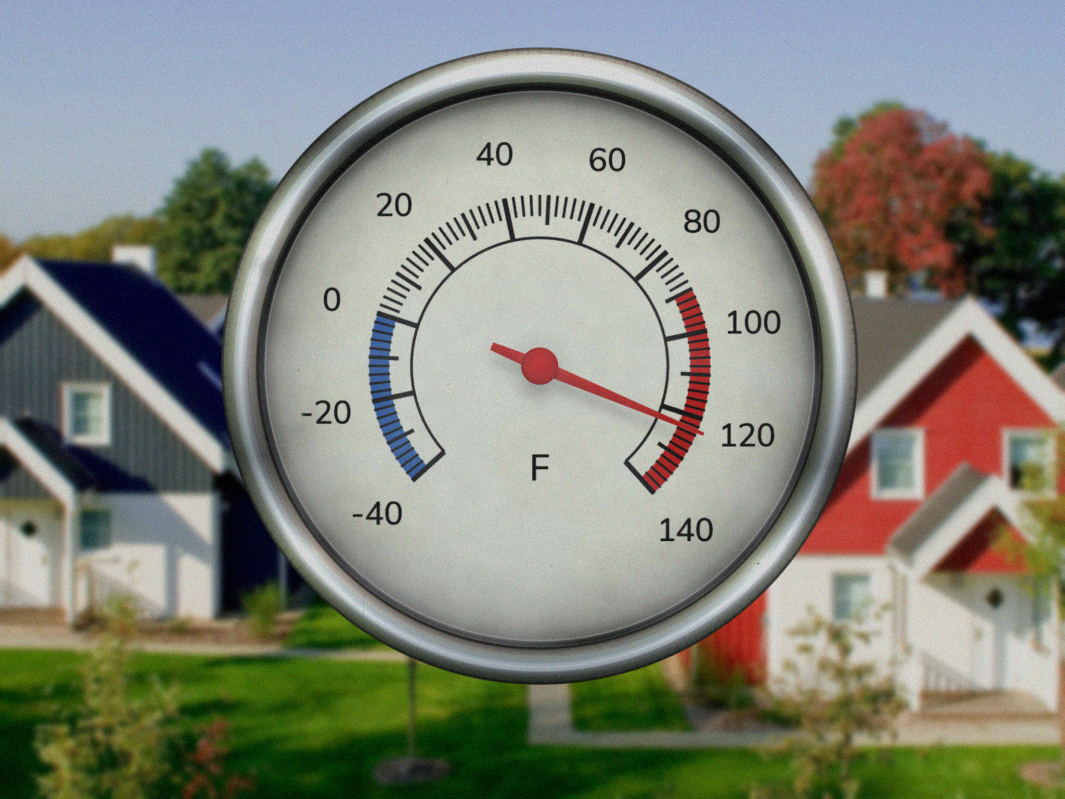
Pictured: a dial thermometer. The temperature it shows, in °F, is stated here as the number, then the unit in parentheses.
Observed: 123 (°F)
